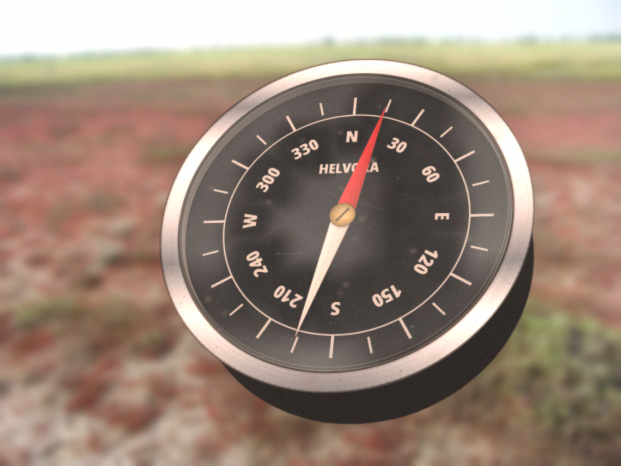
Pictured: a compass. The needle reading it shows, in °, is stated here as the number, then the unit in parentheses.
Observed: 15 (°)
